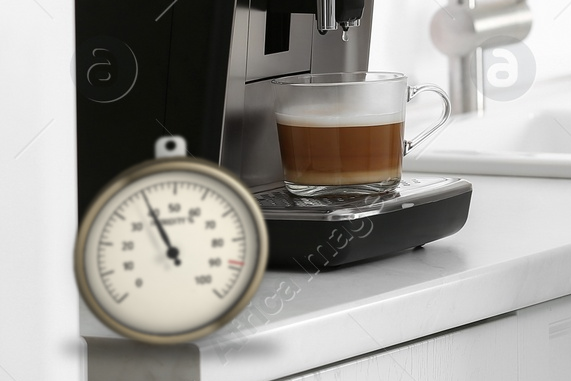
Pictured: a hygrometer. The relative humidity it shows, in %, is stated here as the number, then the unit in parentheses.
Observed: 40 (%)
